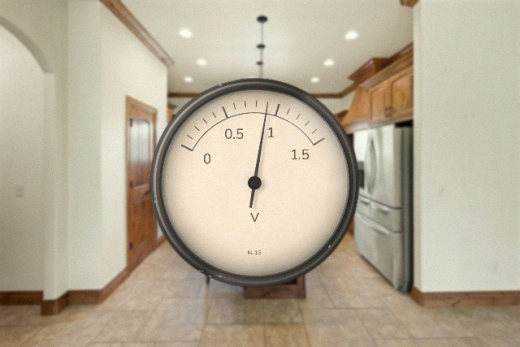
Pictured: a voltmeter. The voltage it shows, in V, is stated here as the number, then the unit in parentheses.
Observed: 0.9 (V)
